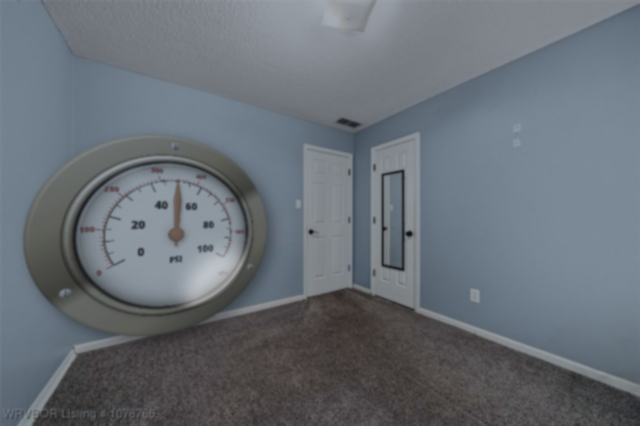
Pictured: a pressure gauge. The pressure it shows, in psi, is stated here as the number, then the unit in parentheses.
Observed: 50 (psi)
